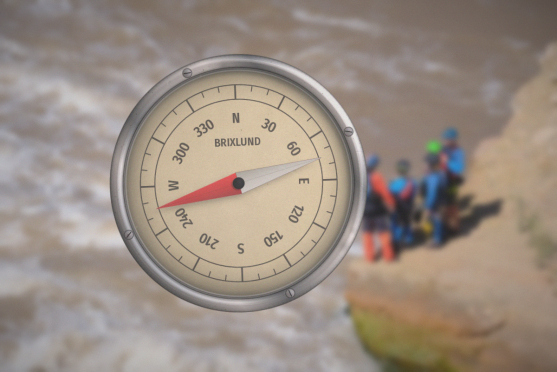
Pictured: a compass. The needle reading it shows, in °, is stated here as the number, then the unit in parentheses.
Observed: 255 (°)
